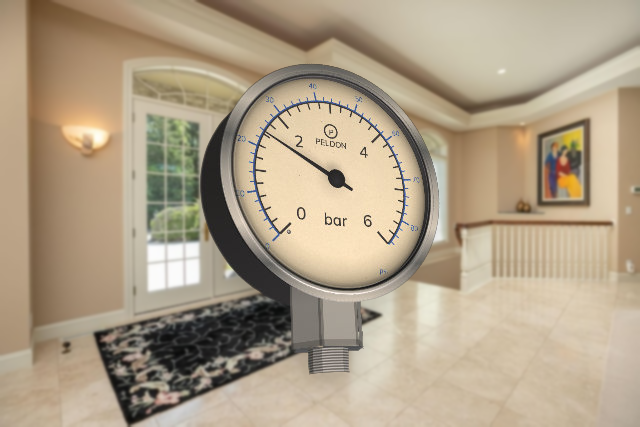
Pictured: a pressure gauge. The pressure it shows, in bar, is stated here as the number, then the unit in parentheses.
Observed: 1.6 (bar)
